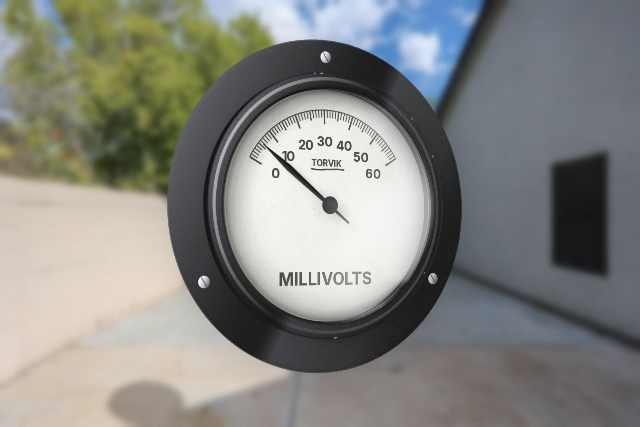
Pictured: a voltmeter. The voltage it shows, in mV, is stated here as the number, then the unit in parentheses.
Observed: 5 (mV)
